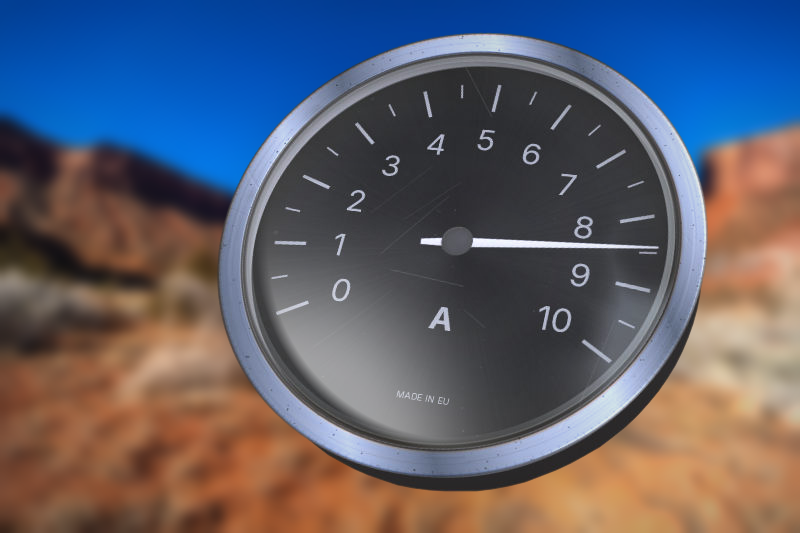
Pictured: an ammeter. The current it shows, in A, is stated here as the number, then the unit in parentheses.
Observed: 8.5 (A)
